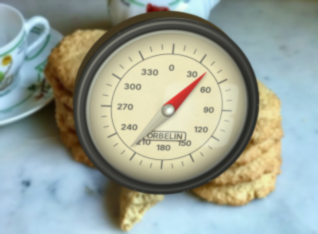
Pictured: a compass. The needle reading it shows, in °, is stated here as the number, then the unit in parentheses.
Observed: 40 (°)
